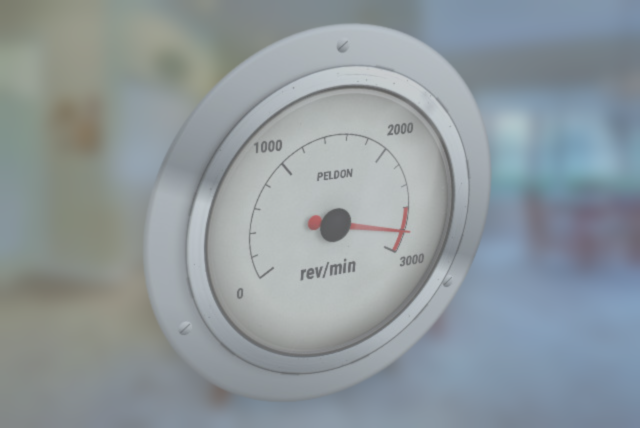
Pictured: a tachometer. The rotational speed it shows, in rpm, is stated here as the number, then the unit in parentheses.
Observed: 2800 (rpm)
